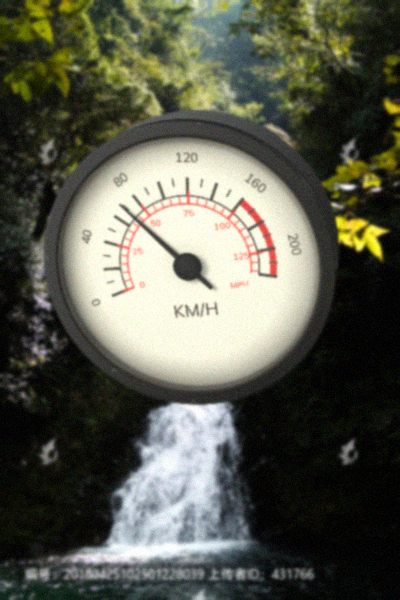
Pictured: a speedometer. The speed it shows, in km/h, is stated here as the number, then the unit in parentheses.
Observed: 70 (km/h)
